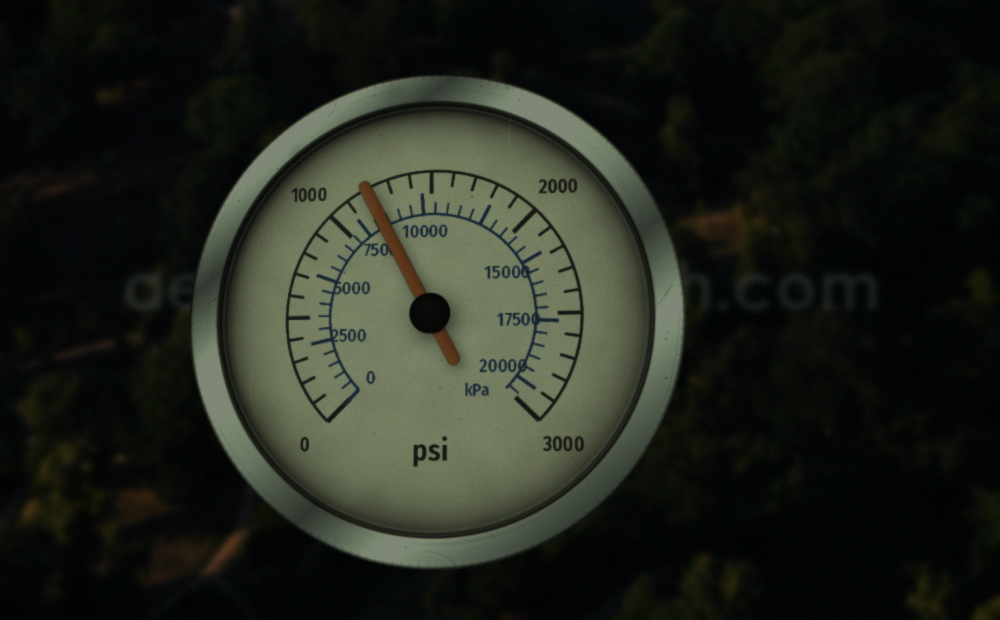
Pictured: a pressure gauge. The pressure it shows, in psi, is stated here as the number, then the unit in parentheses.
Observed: 1200 (psi)
